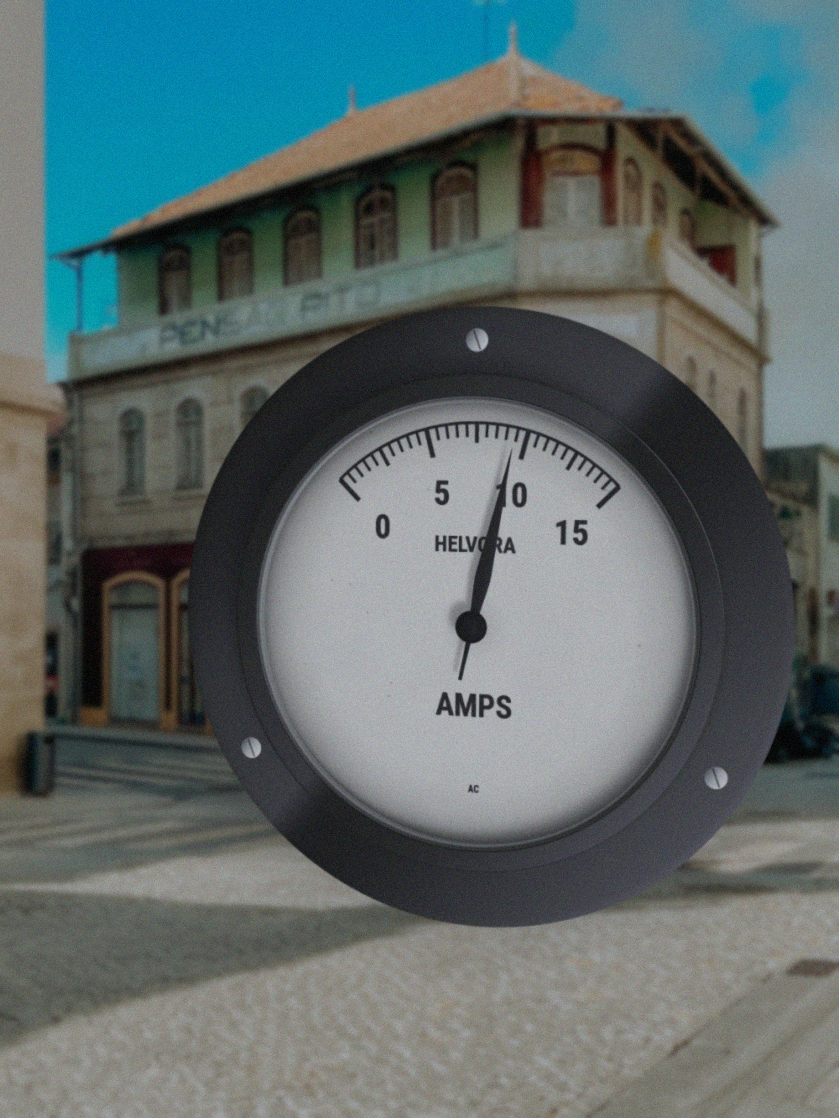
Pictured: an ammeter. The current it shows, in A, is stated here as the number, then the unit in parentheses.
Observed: 9.5 (A)
